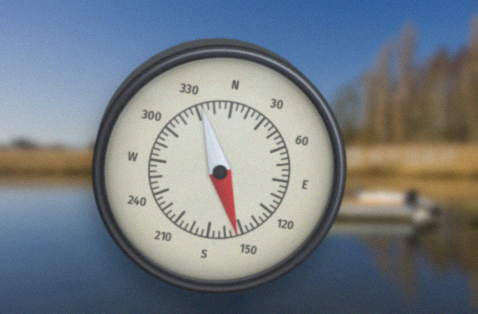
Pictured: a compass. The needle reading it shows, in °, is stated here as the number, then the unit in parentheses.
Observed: 155 (°)
